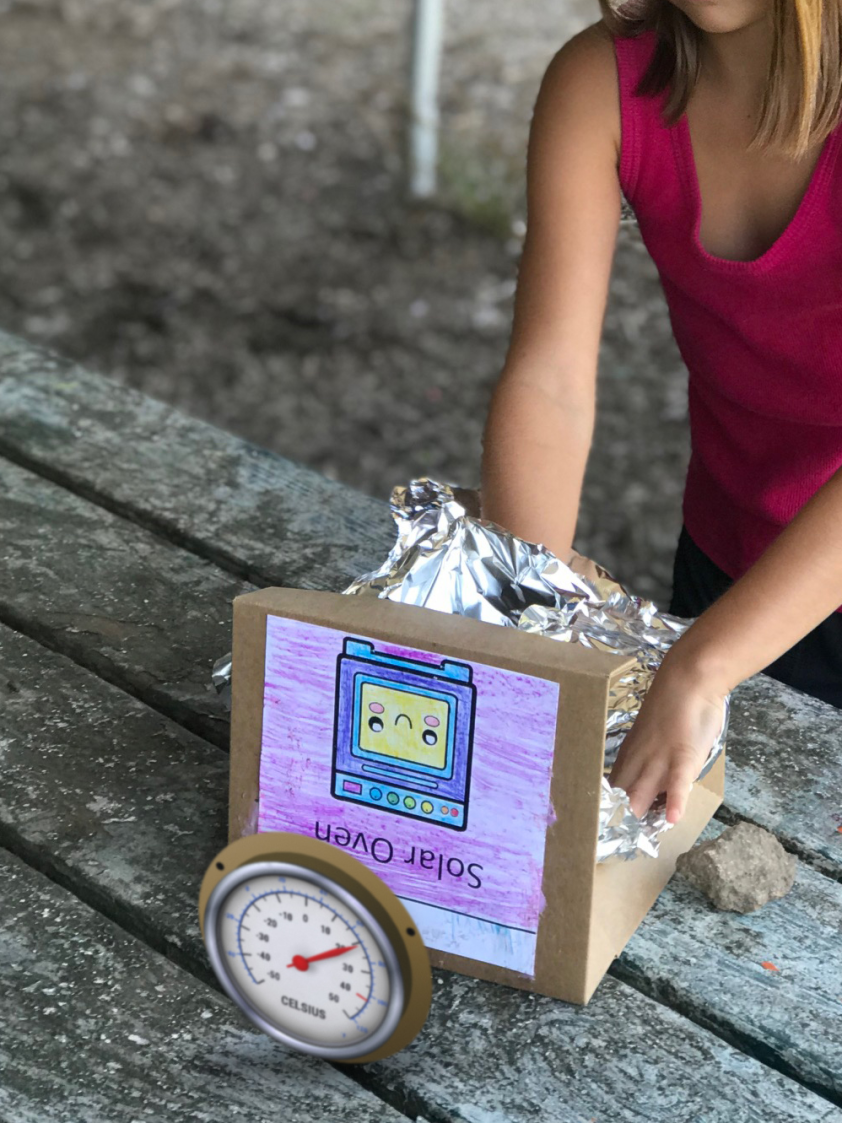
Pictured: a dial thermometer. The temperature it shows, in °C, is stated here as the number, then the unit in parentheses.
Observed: 20 (°C)
